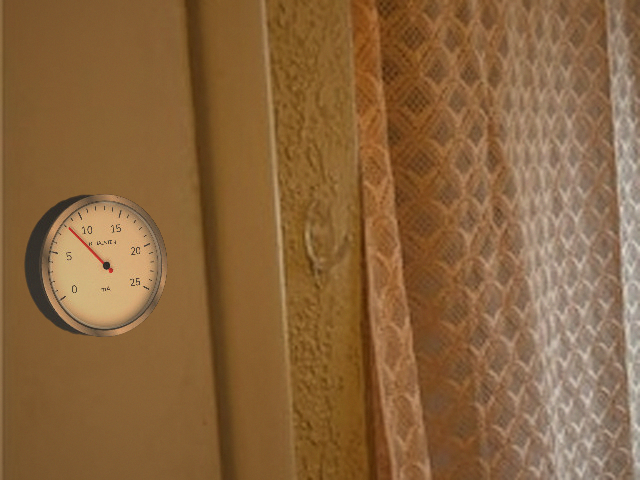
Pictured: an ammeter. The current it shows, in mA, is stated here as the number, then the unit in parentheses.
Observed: 8 (mA)
